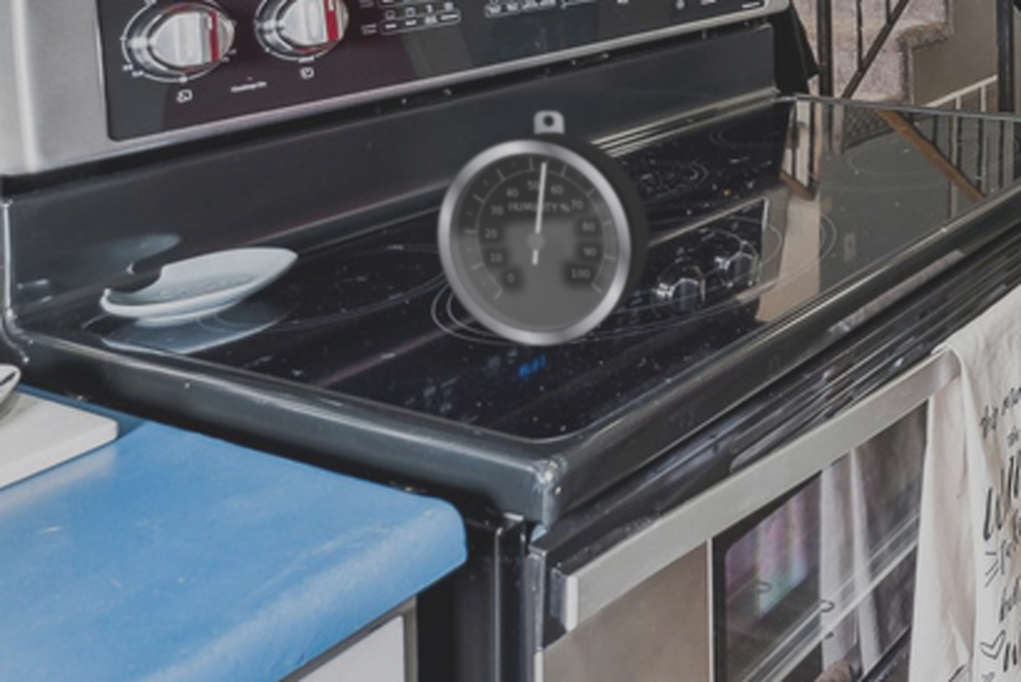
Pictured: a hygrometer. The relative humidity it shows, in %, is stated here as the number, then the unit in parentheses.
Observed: 55 (%)
